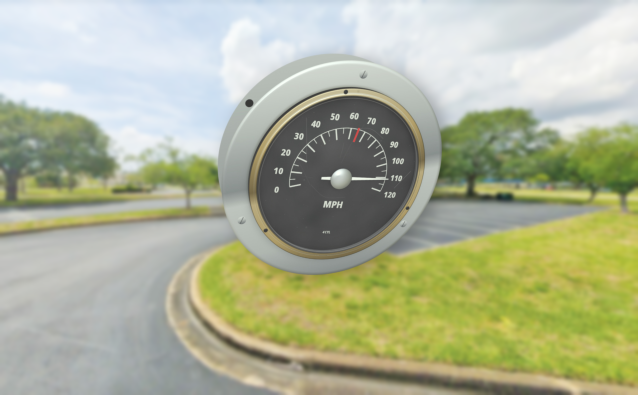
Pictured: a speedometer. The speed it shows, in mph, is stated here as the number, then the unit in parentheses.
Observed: 110 (mph)
